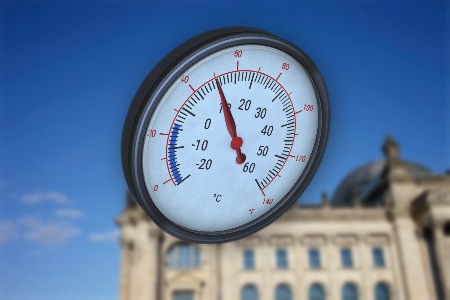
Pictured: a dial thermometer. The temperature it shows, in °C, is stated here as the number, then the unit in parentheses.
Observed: 10 (°C)
